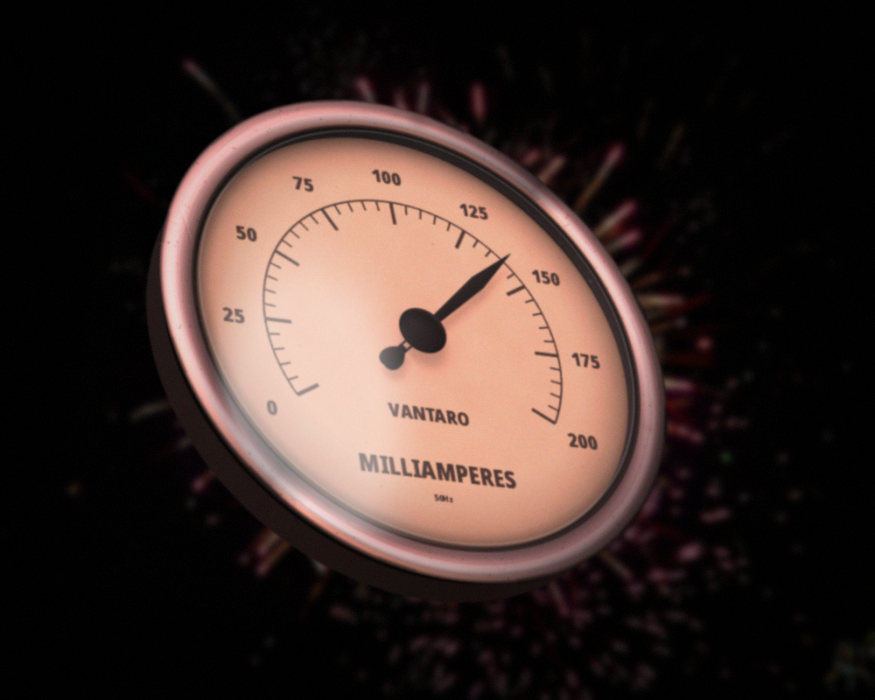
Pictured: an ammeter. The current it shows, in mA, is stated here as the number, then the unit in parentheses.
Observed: 140 (mA)
